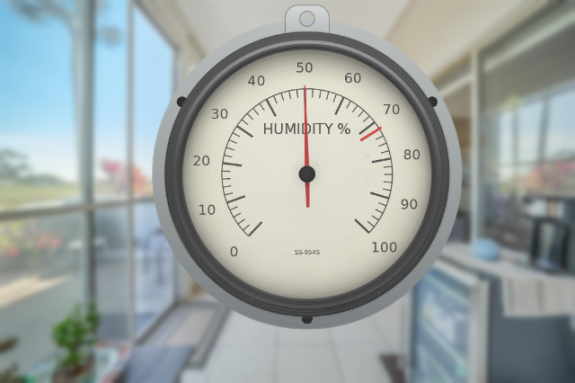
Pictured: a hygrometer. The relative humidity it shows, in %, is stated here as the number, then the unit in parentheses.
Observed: 50 (%)
